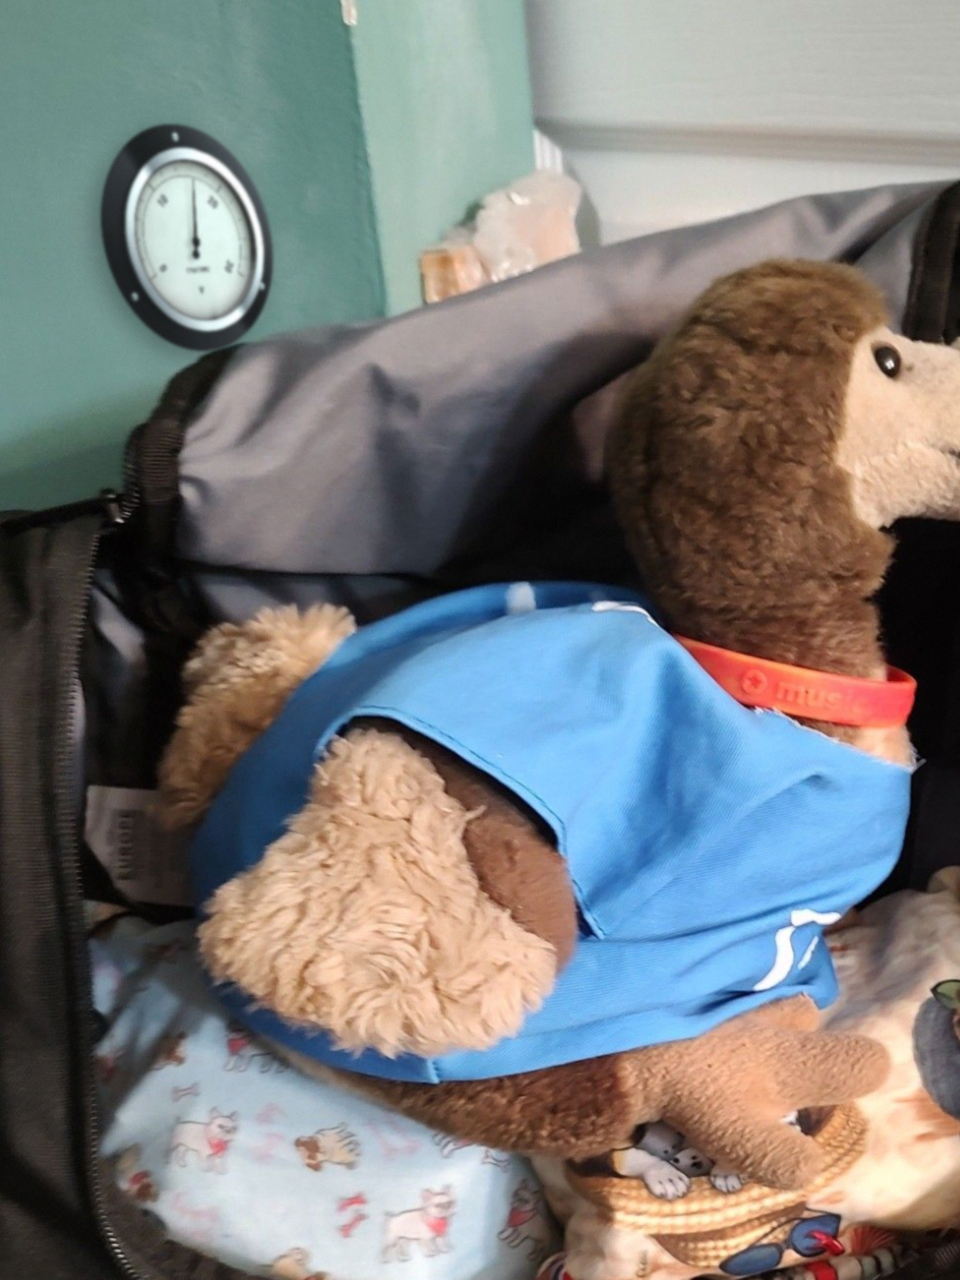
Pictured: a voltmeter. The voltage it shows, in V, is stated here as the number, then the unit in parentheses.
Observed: 16 (V)
